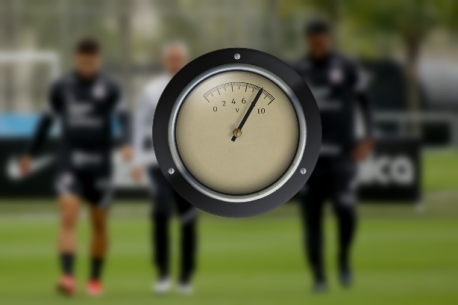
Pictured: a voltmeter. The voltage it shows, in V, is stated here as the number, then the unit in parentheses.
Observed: 8 (V)
